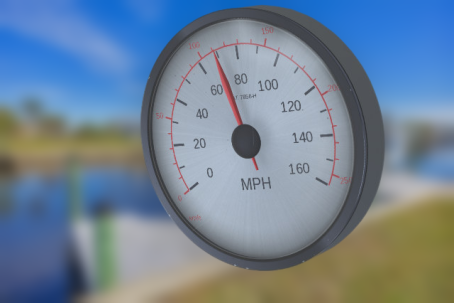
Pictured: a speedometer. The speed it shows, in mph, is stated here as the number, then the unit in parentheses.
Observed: 70 (mph)
